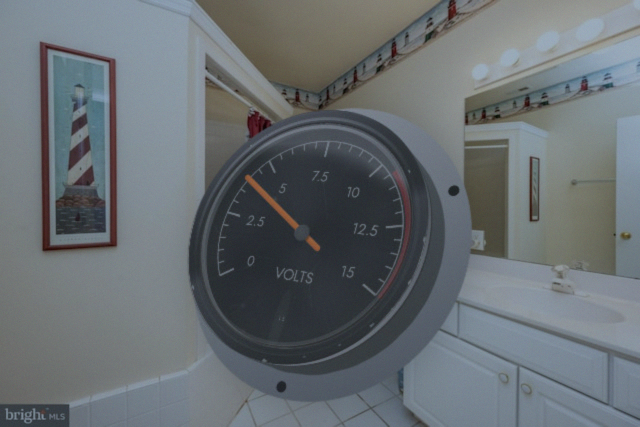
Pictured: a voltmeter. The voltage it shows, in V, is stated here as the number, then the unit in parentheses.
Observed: 4 (V)
